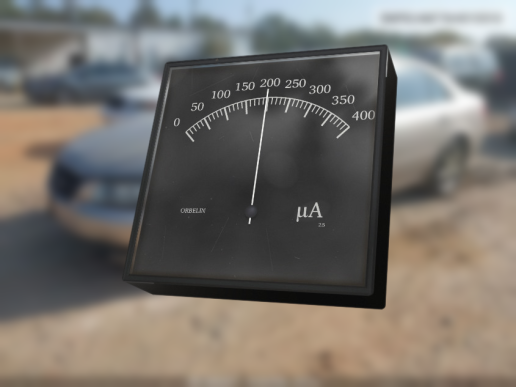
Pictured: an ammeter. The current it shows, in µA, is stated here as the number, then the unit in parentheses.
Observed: 200 (µA)
